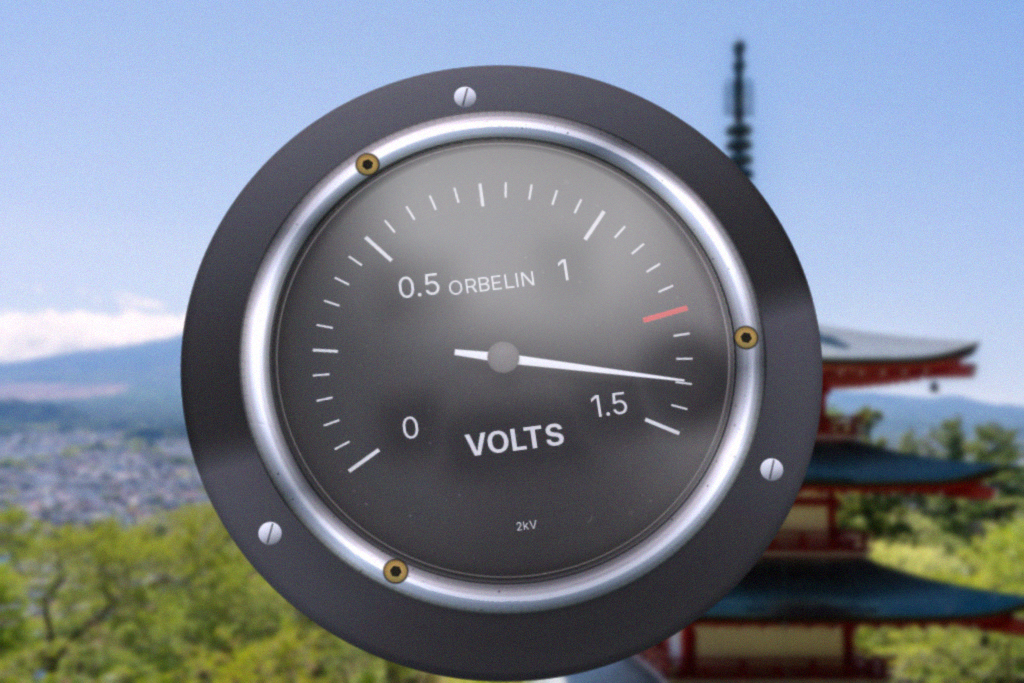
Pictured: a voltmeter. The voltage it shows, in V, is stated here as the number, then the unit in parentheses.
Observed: 1.4 (V)
